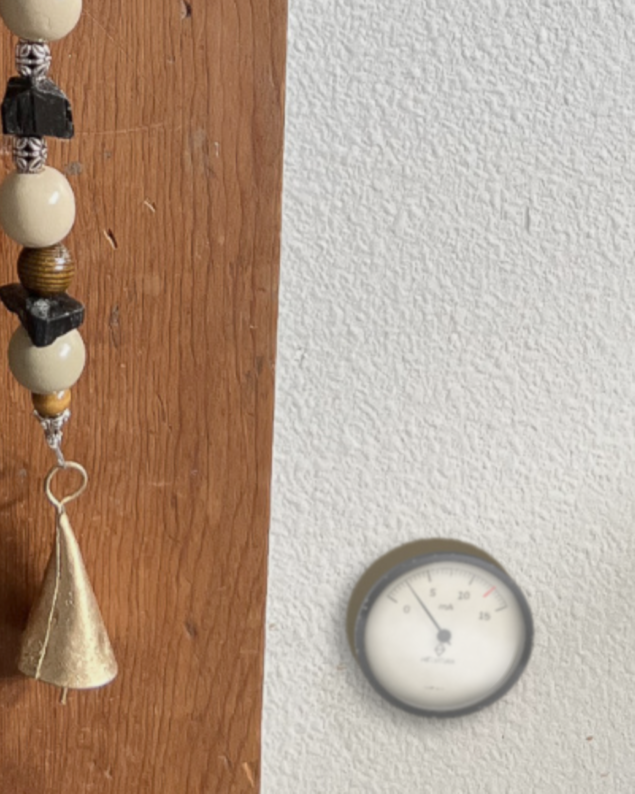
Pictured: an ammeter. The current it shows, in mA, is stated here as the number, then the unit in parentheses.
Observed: 2.5 (mA)
